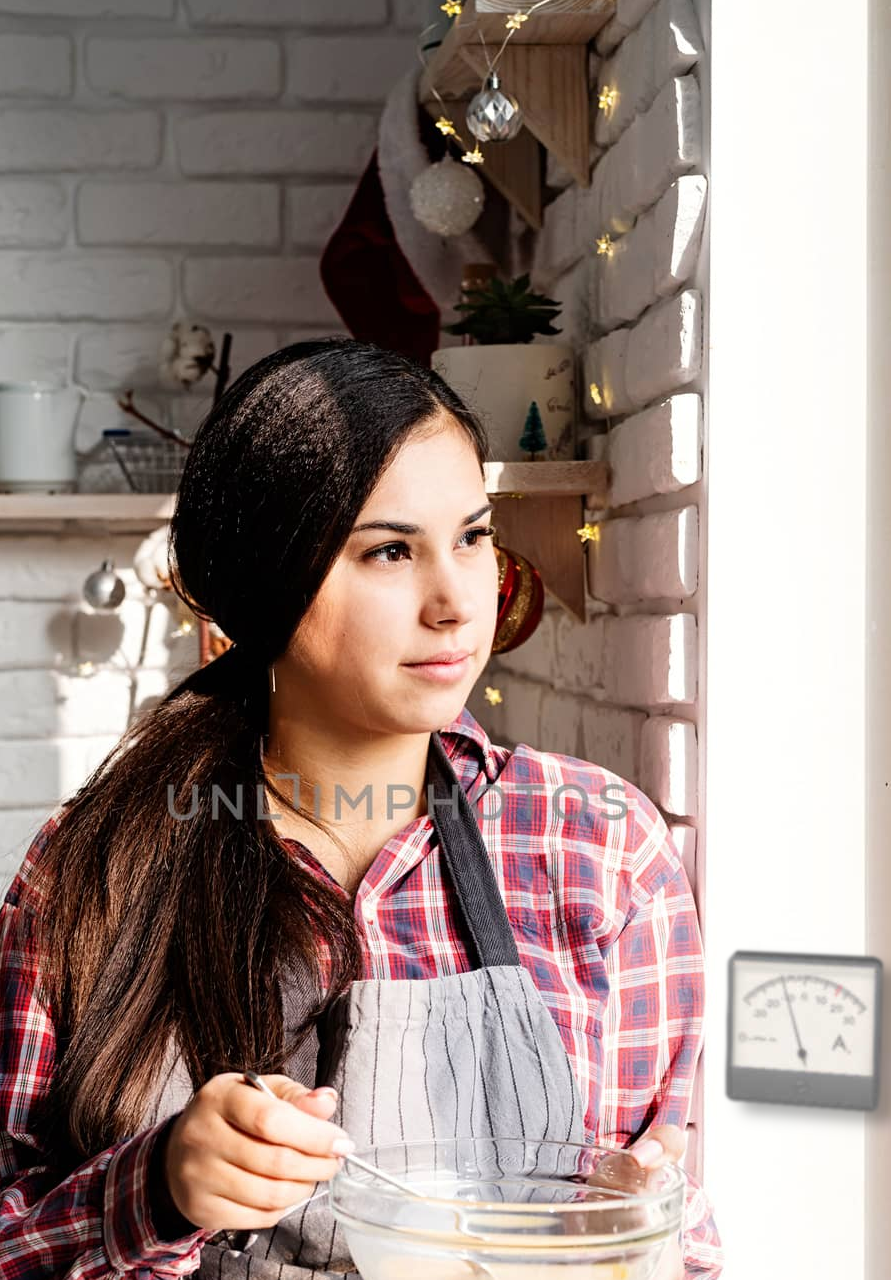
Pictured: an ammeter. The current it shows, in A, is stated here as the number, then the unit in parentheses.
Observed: -10 (A)
